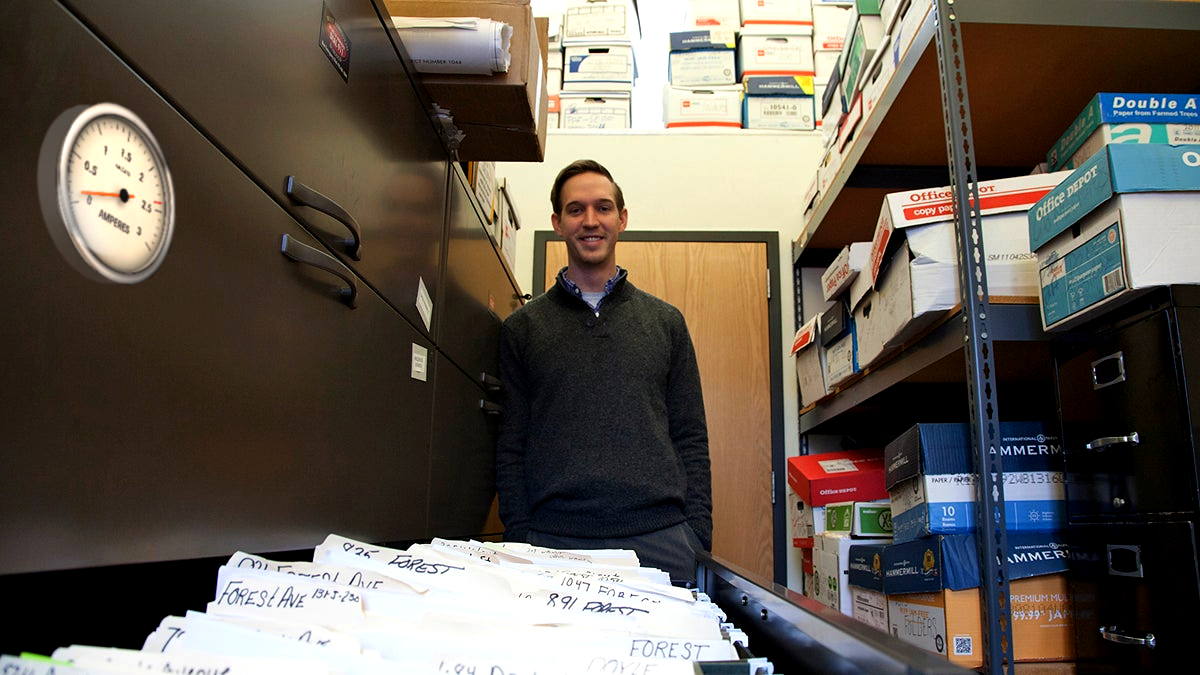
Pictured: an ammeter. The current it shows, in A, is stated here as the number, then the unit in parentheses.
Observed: 0.1 (A)
